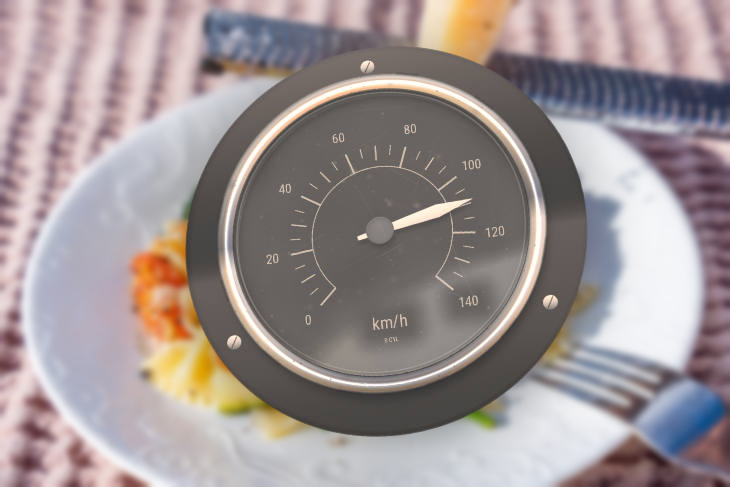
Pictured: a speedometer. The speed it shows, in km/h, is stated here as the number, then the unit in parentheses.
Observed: 110 (km/h)
